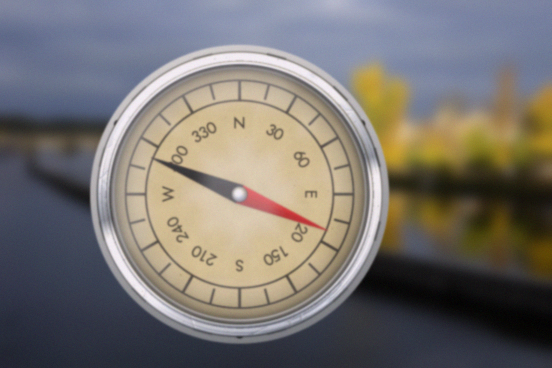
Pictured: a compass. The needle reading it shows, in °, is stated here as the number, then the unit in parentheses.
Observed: 112.5 (°)
